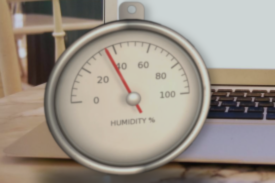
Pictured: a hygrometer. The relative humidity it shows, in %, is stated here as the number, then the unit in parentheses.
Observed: 36 (%)
